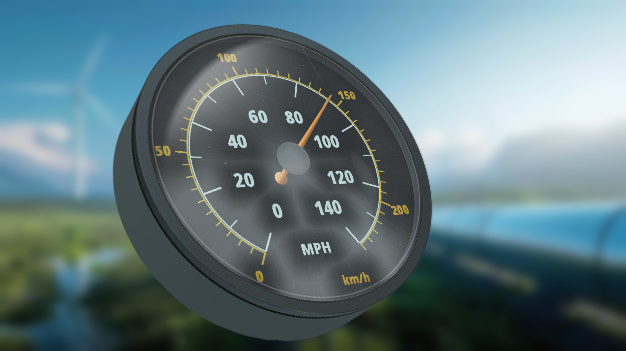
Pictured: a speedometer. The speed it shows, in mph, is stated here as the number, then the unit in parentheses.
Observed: 90 (mph)
